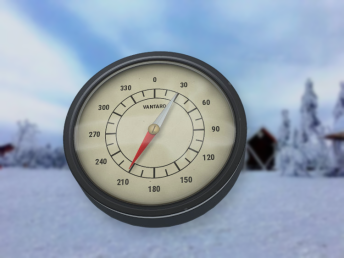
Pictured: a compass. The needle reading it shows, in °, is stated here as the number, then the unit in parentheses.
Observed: 210 (°)
